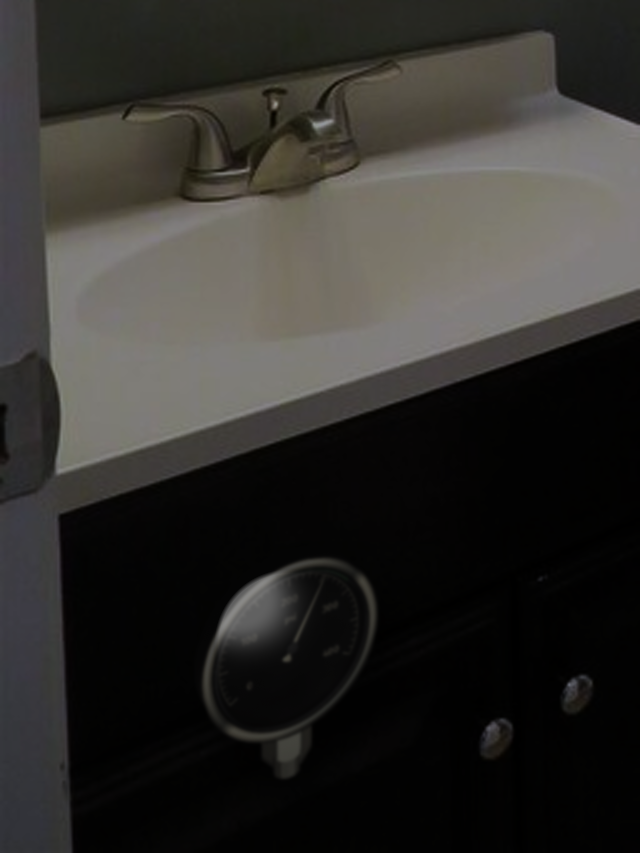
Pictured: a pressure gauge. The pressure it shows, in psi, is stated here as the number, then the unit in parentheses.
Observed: 250 (psi)
